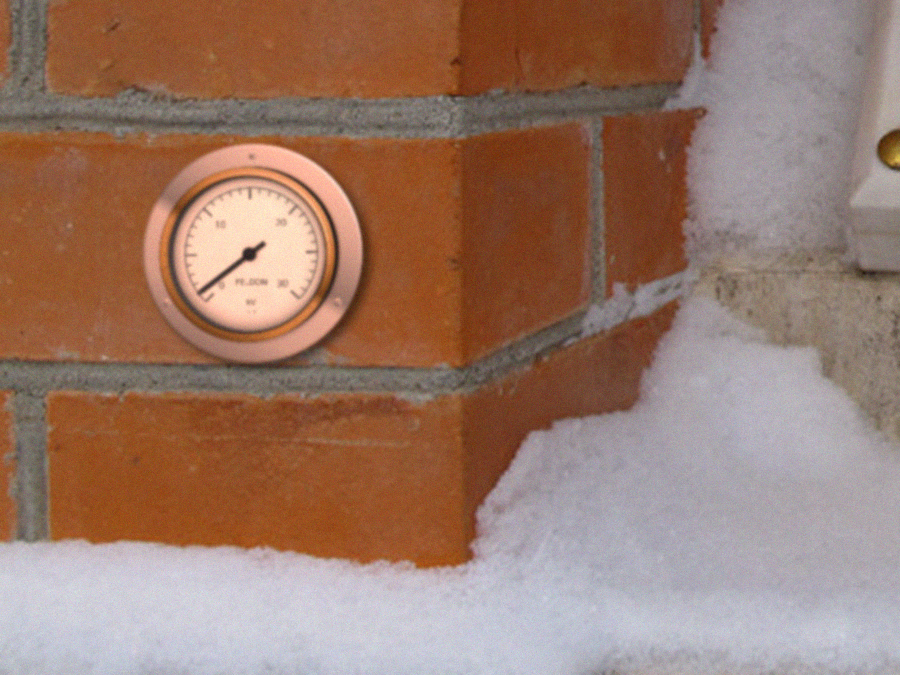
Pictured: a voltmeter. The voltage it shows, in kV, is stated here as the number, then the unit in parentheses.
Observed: 1 (kV)
